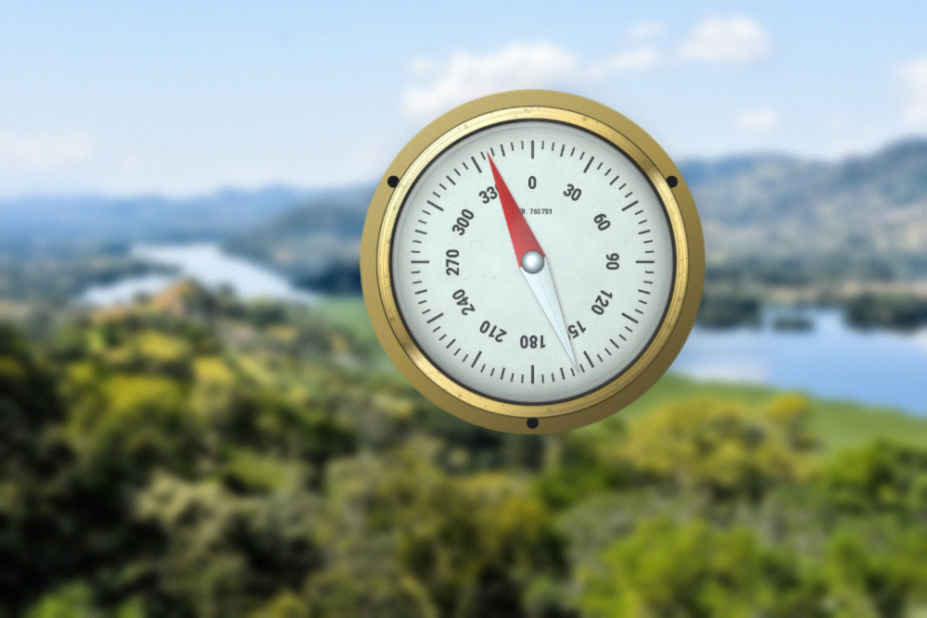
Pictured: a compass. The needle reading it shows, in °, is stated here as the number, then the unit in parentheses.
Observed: 337.5 (°)
